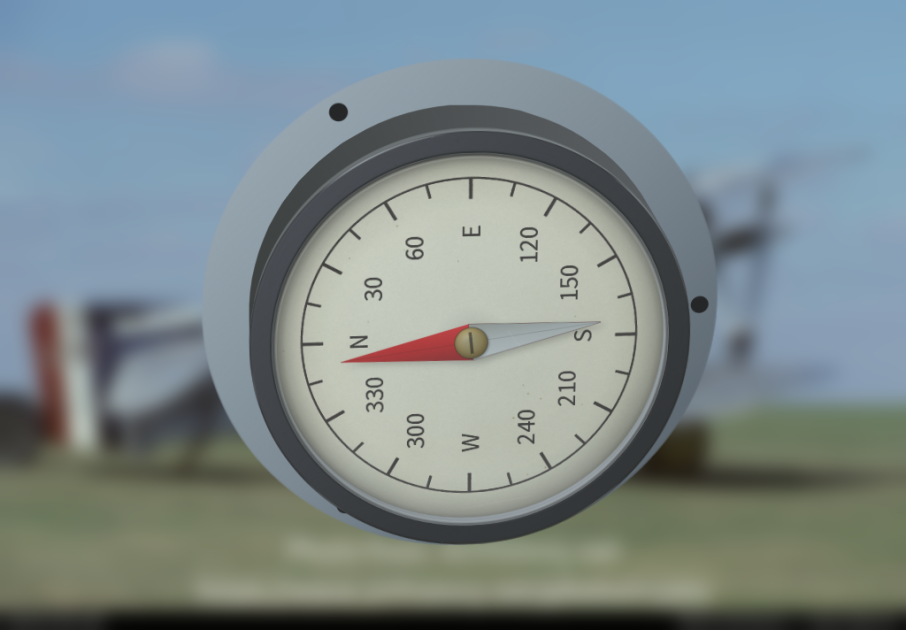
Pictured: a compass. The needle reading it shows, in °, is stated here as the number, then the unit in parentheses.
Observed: 352.5 (°)
